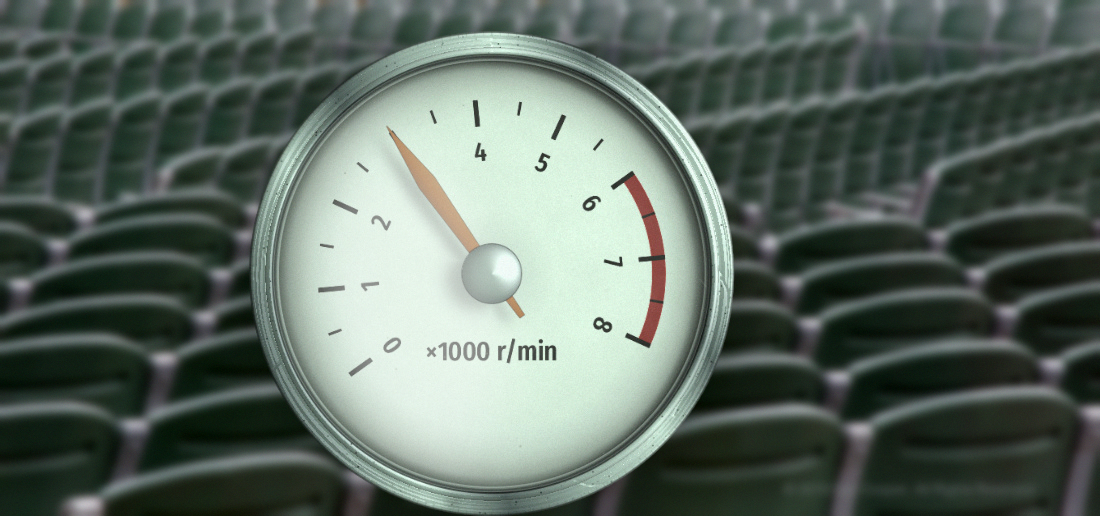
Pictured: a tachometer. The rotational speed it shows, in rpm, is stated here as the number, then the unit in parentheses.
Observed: 3000 (rpm)
